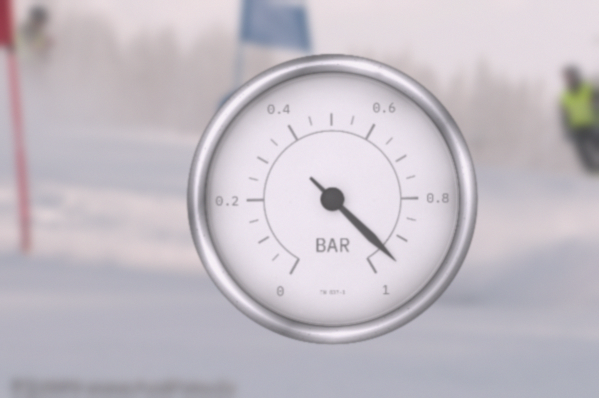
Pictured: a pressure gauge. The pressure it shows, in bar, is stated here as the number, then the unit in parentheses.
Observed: 0.95 (bar)
